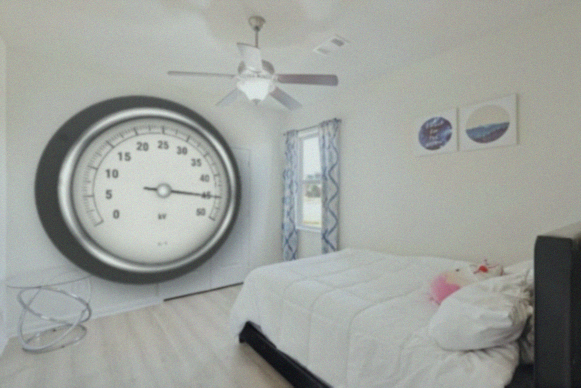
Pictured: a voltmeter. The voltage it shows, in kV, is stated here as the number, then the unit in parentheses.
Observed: 45 (kV)
